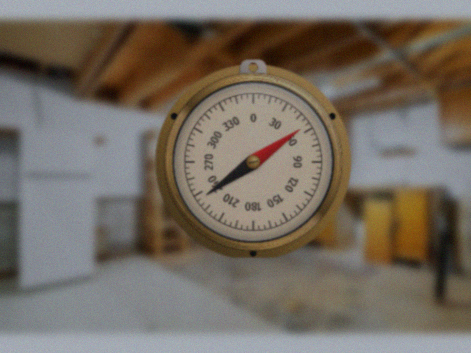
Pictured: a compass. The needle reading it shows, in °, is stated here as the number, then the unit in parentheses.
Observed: 55 (°)
